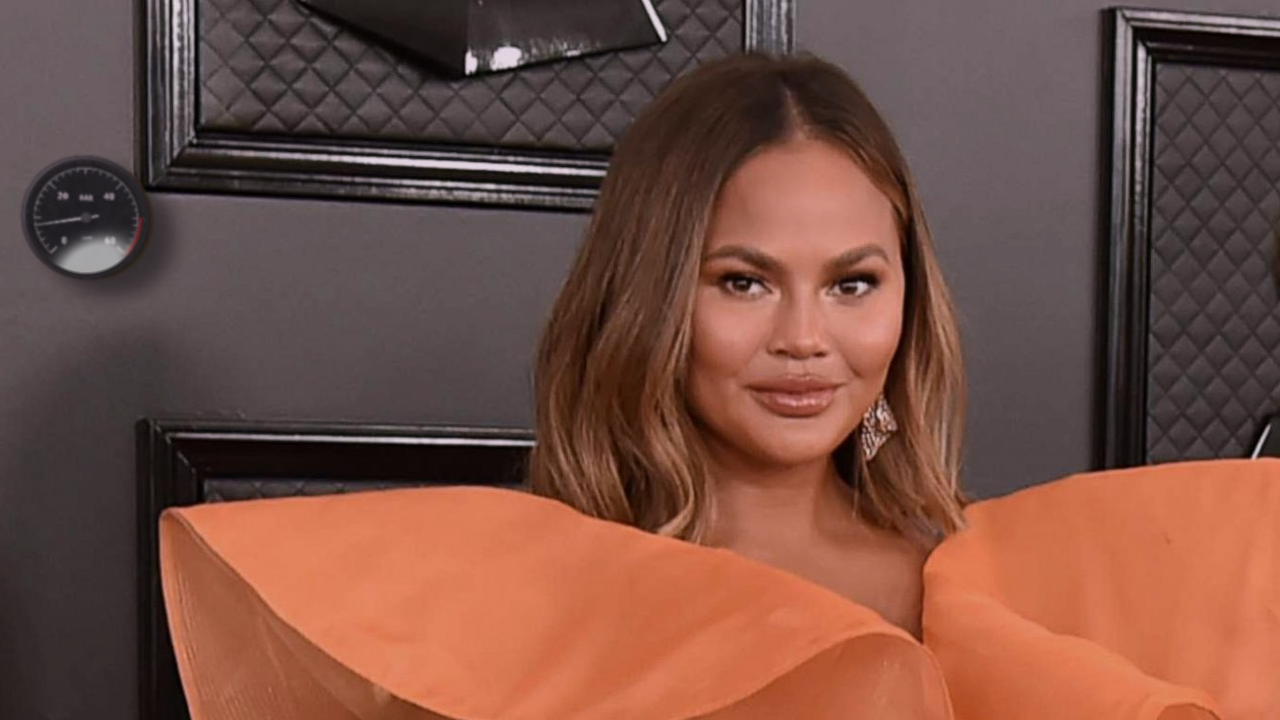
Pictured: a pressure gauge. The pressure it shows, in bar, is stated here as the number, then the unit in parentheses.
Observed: 8 (bar)
